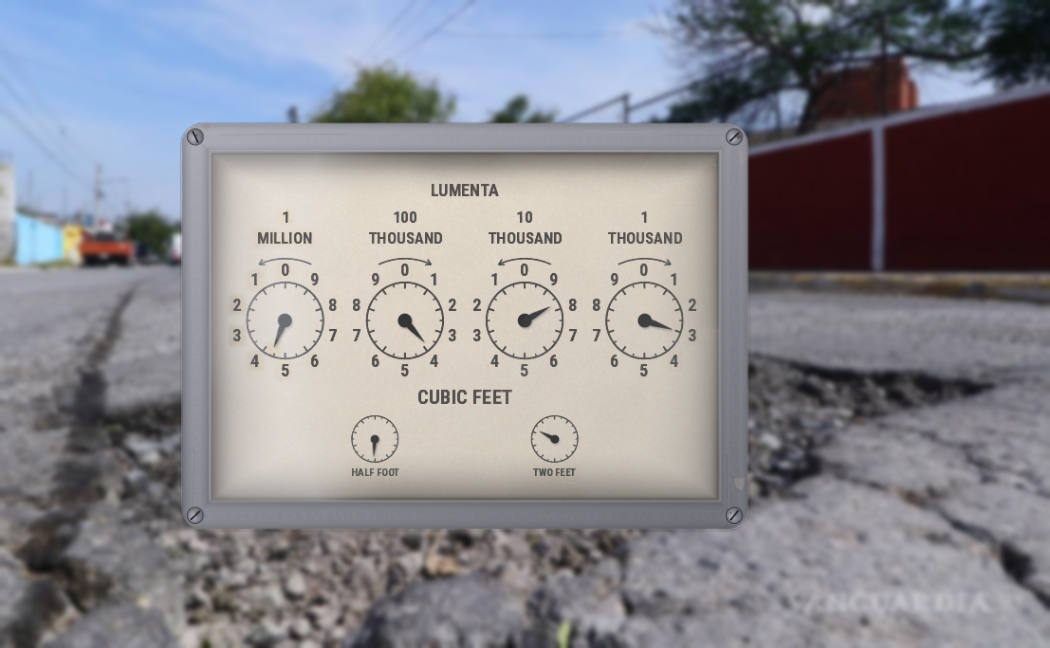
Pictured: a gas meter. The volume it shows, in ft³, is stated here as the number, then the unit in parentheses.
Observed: 438300 (ft³)
